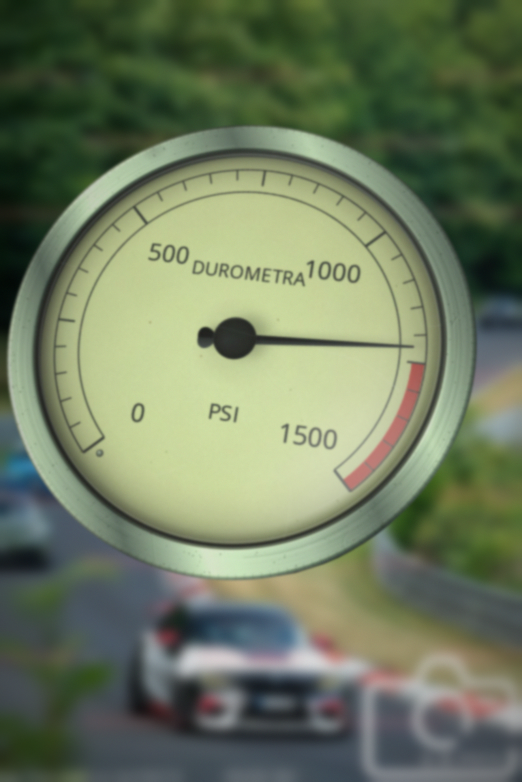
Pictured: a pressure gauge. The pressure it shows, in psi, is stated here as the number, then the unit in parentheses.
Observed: 1225 (psi)
